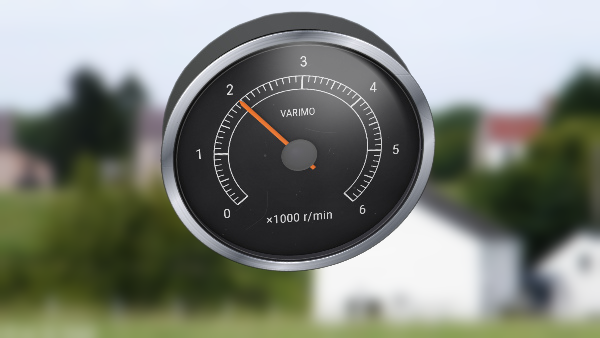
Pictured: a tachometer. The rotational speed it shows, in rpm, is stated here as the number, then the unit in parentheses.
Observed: 2000 (rpm)
